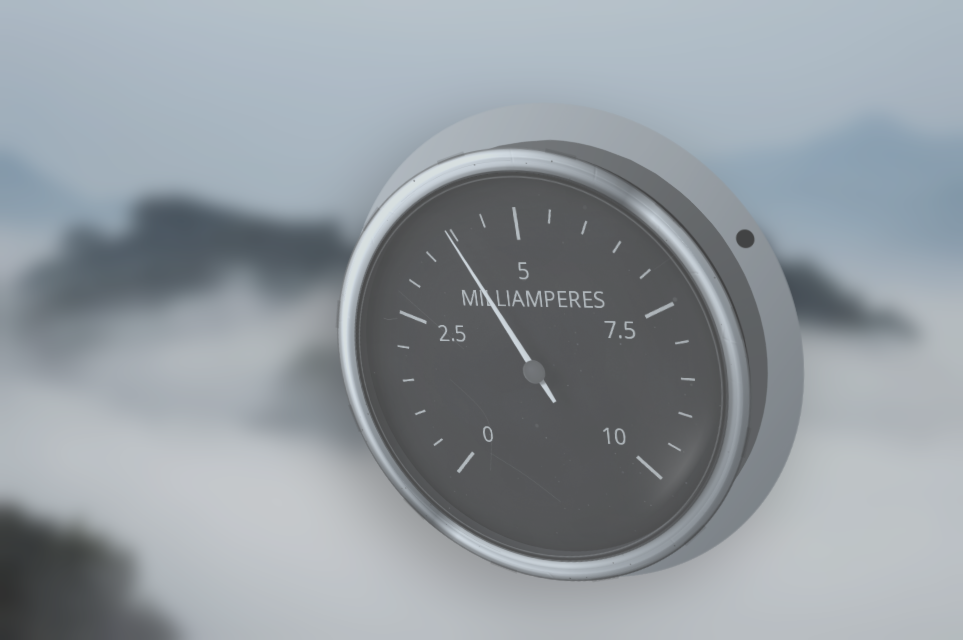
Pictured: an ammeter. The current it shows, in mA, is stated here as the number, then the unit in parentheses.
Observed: 4 (mA)
